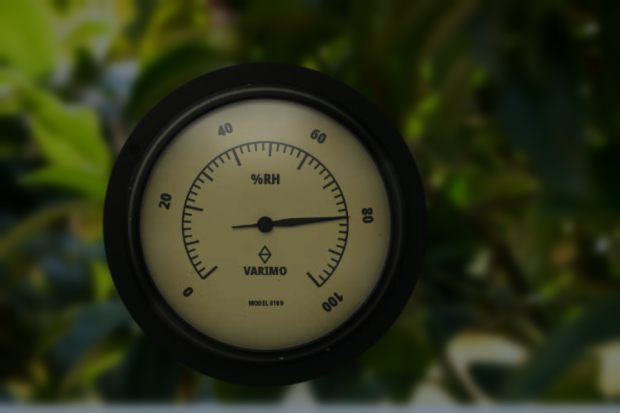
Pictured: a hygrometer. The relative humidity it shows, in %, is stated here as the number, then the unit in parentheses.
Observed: 80 (%)
